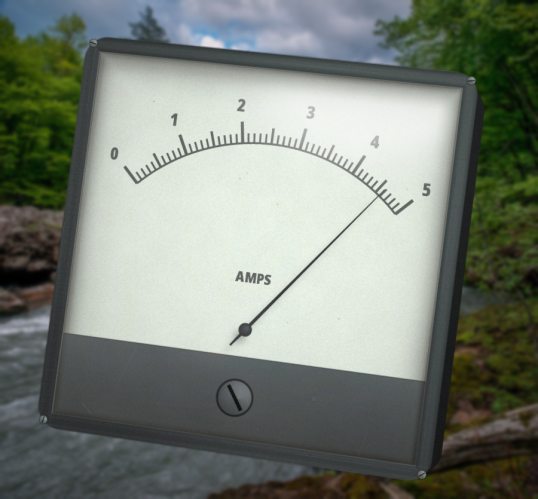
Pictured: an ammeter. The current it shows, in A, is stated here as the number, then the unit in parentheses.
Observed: 4.6 (A)
